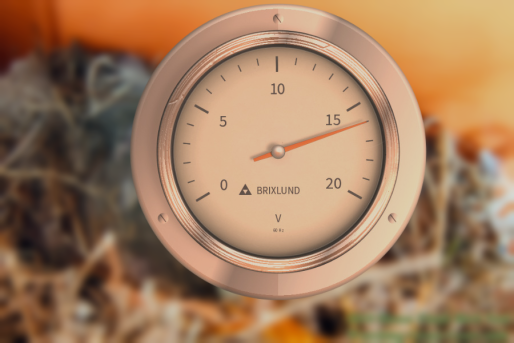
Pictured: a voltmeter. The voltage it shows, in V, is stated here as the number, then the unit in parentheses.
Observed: 16 (V)
